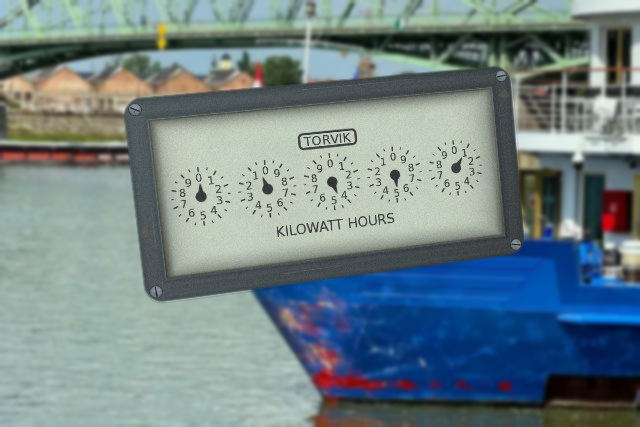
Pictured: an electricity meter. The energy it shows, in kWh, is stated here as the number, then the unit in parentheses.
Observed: 451 (kWh)
